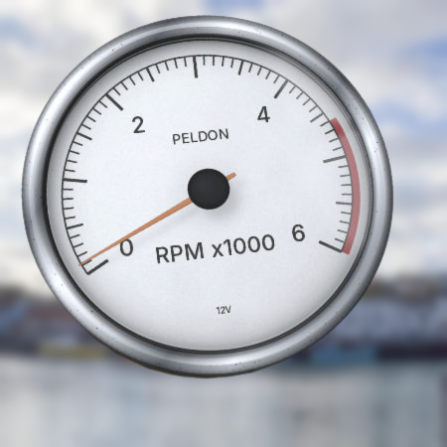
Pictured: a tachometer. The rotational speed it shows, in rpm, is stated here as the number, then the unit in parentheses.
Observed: 100 (rpm)
